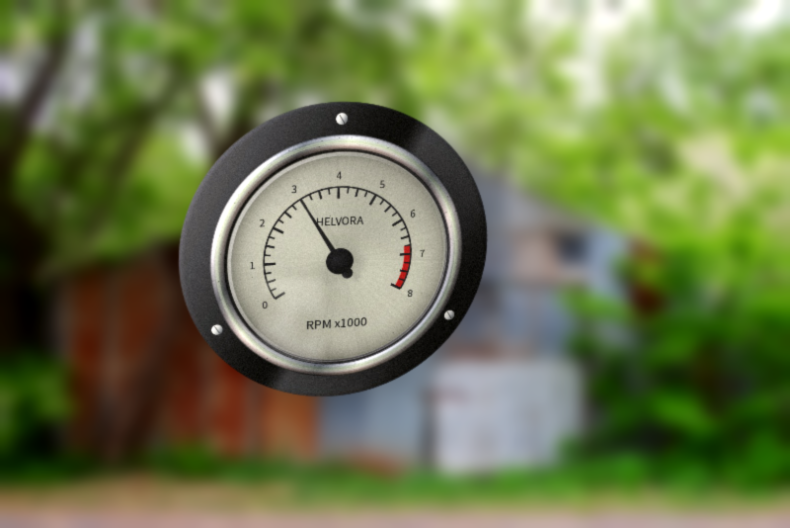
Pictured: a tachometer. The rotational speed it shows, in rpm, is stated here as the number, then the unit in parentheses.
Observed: 3000 (rpm)
